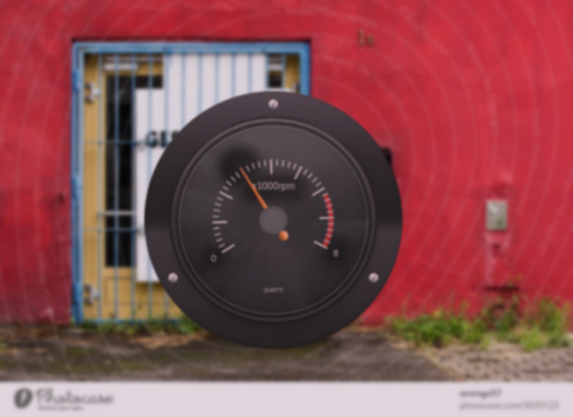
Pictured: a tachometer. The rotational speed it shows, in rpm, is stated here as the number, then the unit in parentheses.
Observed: 3000 (rpm)
